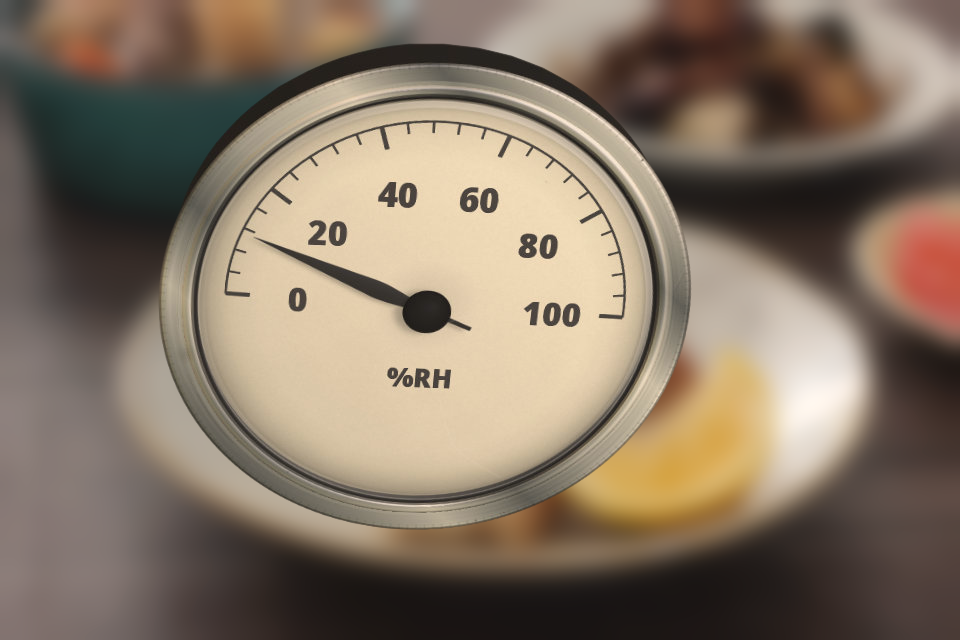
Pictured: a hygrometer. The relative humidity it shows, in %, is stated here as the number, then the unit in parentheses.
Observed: 12 (%)
